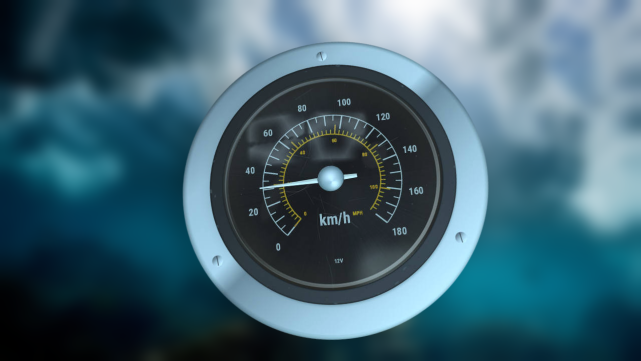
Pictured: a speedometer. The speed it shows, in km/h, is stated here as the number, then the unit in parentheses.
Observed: 30 (km/h)
